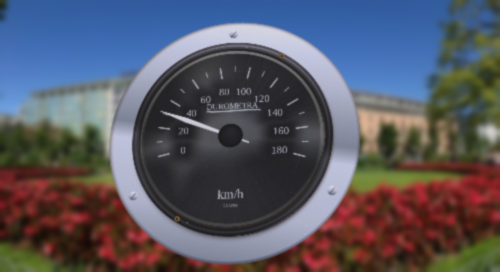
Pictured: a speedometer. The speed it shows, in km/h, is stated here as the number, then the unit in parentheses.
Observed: 30 (km/h)
